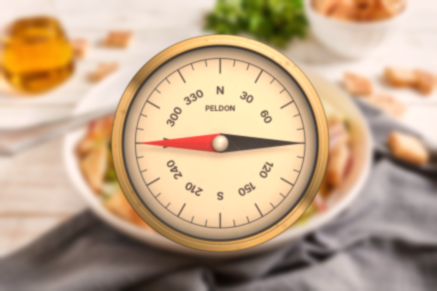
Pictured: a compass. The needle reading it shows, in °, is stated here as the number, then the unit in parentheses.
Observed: 270 (°)
